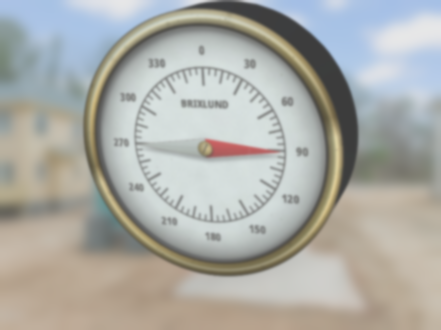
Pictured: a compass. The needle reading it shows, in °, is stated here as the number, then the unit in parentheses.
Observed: 90 (°)
